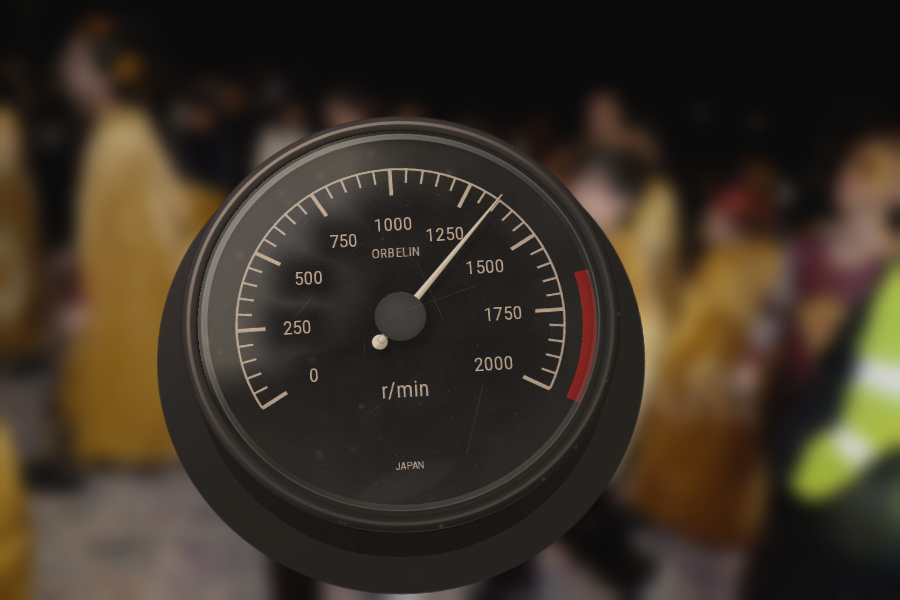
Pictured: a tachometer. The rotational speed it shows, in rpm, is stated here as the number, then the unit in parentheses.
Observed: 1350 (rpm)
